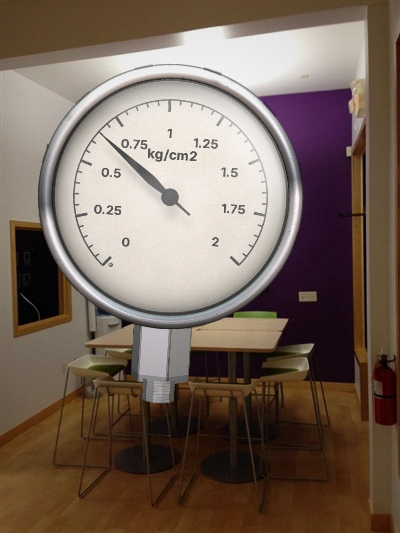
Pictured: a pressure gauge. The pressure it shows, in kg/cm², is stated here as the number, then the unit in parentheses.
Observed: 0.65 (kg/cm²)
